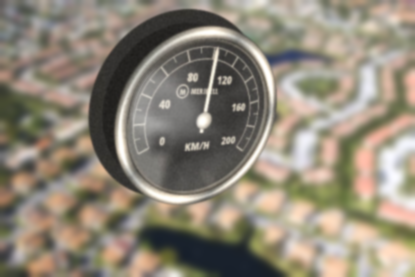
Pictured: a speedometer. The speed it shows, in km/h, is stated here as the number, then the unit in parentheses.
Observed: 100 (km/h)
